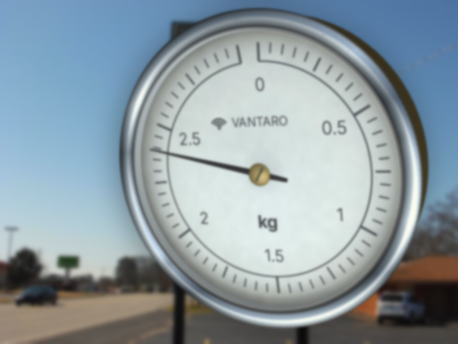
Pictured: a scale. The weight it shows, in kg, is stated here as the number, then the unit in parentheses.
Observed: 2.4 (kg)
